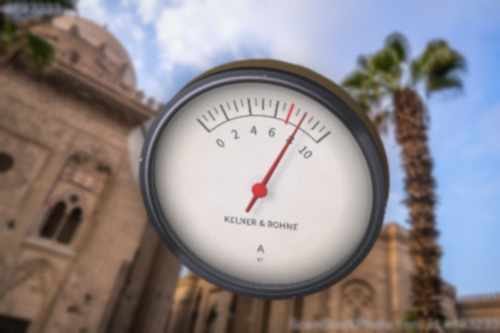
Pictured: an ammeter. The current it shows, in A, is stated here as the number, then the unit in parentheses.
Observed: 8 (A)
